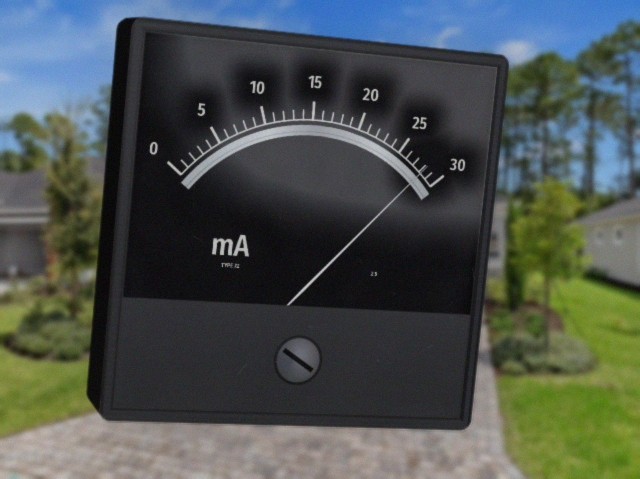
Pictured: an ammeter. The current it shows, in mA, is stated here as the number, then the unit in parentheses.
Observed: 28 (mA)
